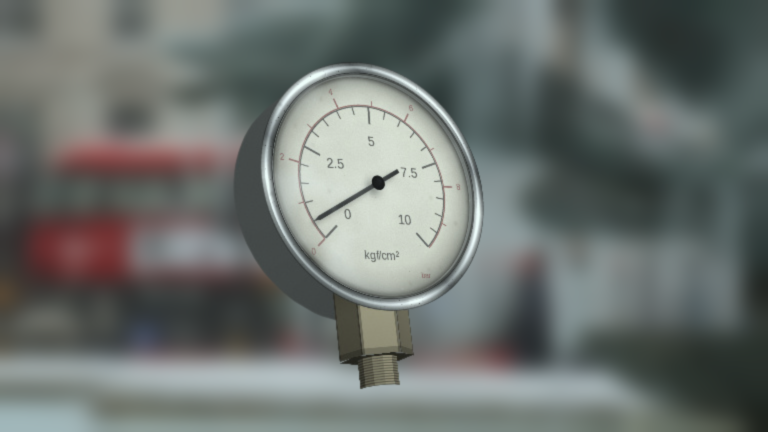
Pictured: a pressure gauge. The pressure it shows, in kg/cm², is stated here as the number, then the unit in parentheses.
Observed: 0.5 (kg/cm²)
